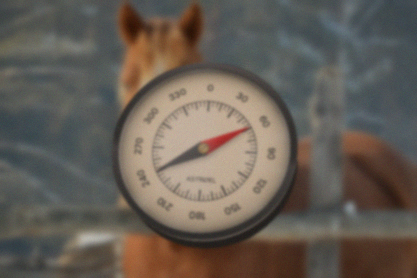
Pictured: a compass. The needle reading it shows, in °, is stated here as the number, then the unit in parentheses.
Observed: 60 (°)
